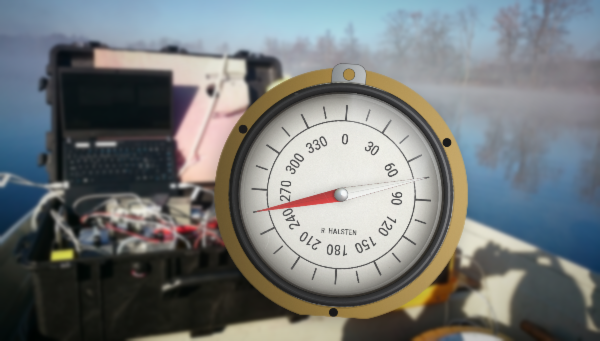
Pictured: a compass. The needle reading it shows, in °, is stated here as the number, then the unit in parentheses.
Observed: 255 (°)
